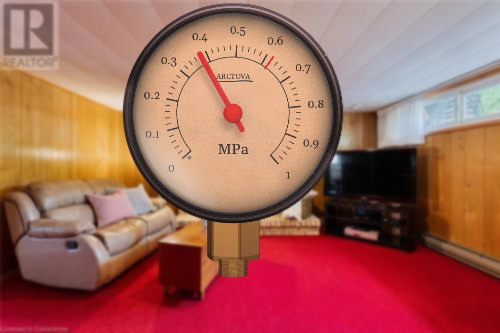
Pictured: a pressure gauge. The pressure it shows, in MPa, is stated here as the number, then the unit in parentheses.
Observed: 0.38 (MPa)
